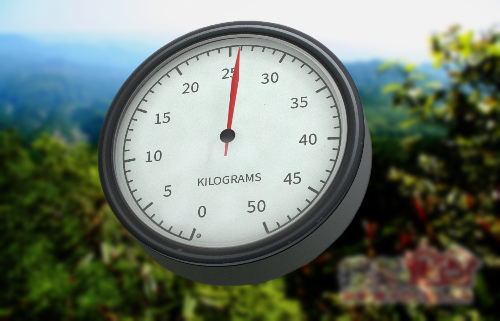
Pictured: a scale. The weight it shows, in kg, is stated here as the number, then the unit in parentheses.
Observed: 26 (kg)
